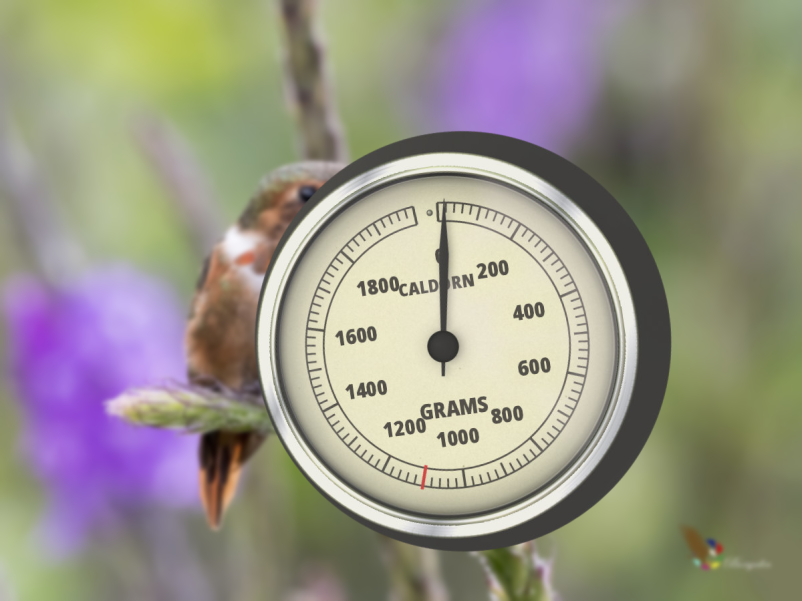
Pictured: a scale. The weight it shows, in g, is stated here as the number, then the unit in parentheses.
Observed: 20 (g)
